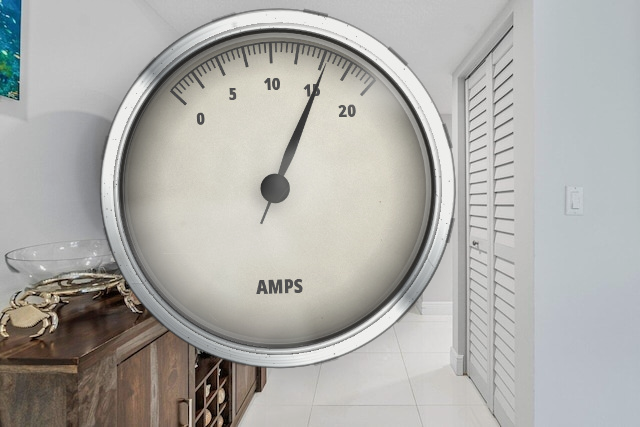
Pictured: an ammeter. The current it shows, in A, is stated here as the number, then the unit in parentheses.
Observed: 15.5 (A)
